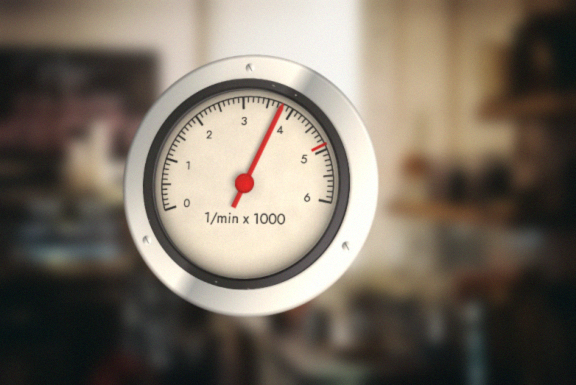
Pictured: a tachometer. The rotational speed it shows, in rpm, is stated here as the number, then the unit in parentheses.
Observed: 3800 (rpm)
